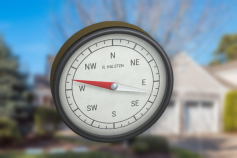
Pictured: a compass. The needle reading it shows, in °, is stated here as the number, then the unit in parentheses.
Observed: 285 (°)
